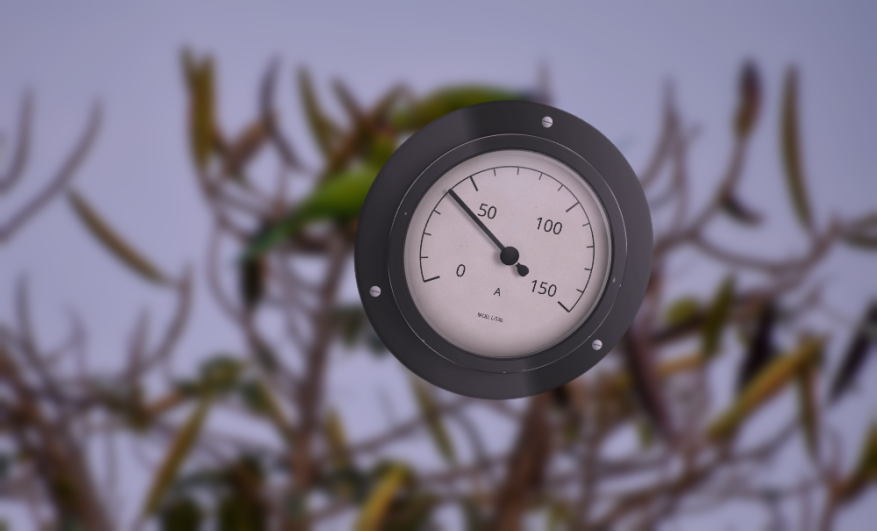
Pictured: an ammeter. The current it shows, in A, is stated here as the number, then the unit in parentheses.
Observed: 40 (A)
